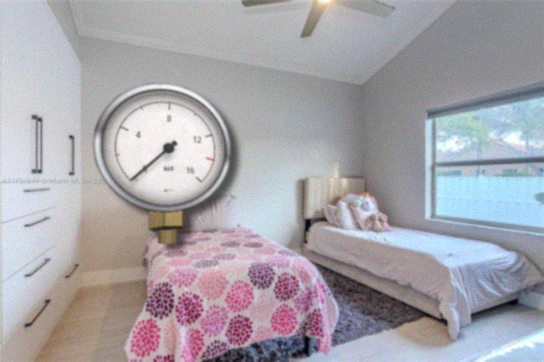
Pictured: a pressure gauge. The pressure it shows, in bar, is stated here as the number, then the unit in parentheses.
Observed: 0 (bar)
